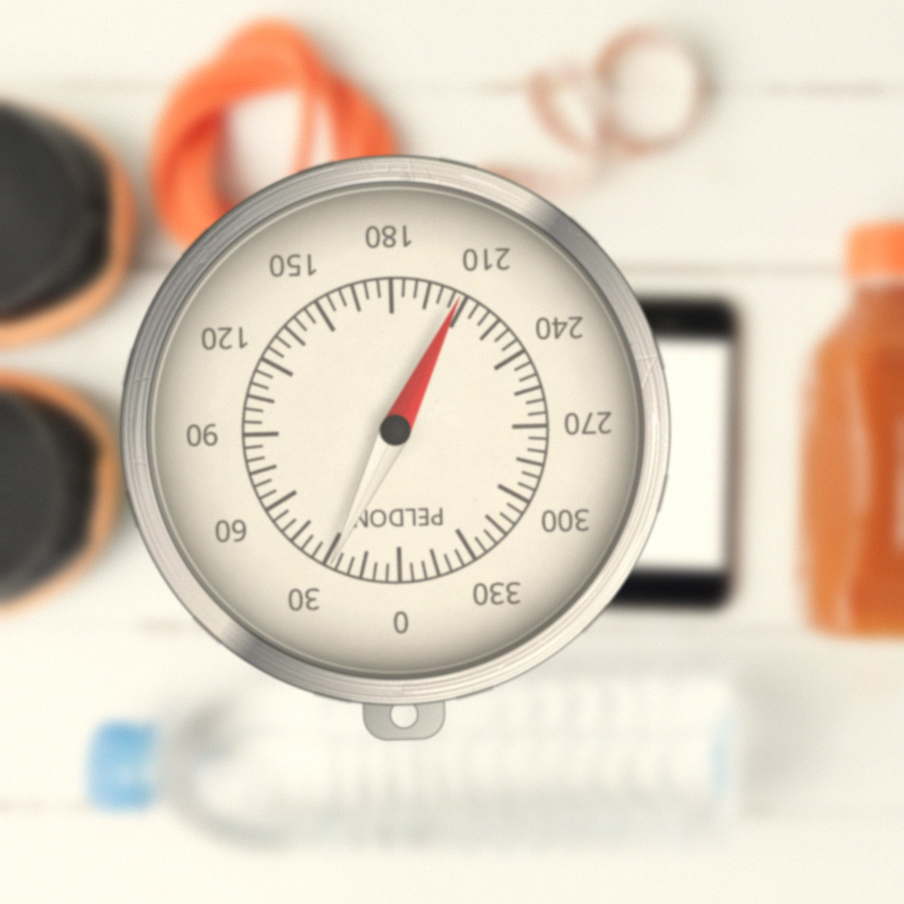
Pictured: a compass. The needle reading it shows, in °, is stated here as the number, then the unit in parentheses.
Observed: 207.5 (°)
